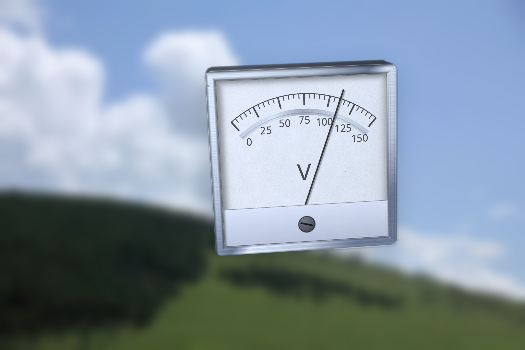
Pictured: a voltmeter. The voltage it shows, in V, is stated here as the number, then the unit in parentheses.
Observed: 110 (V)
